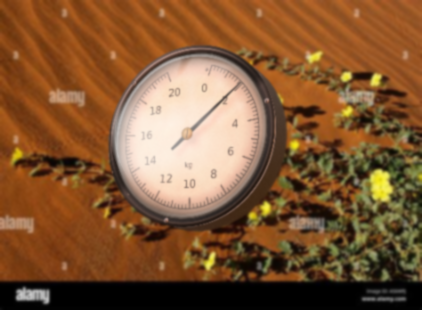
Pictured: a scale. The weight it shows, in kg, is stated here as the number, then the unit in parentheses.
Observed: 2 (kg)
